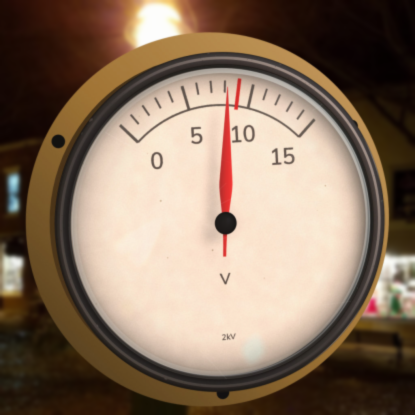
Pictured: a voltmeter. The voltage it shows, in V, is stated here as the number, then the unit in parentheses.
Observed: 8 (V)
